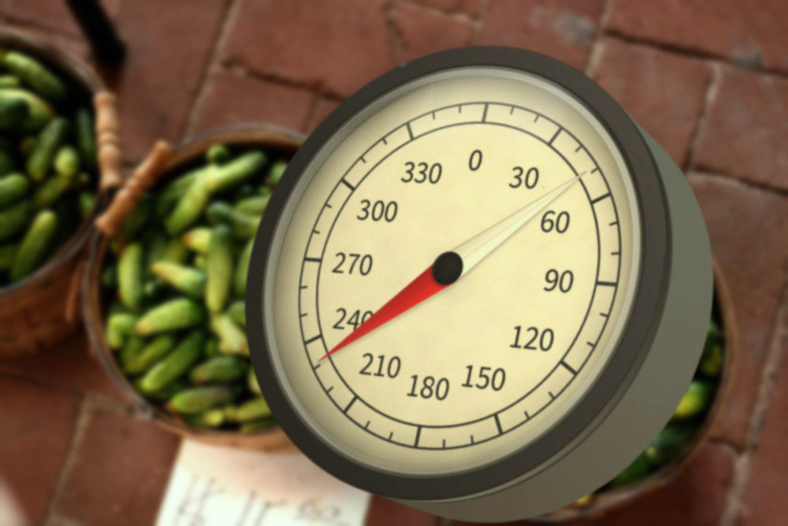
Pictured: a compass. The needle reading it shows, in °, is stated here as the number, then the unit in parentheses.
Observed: 230 (°)
